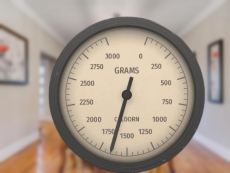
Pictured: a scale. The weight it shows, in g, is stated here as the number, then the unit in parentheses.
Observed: 1650 (g)
